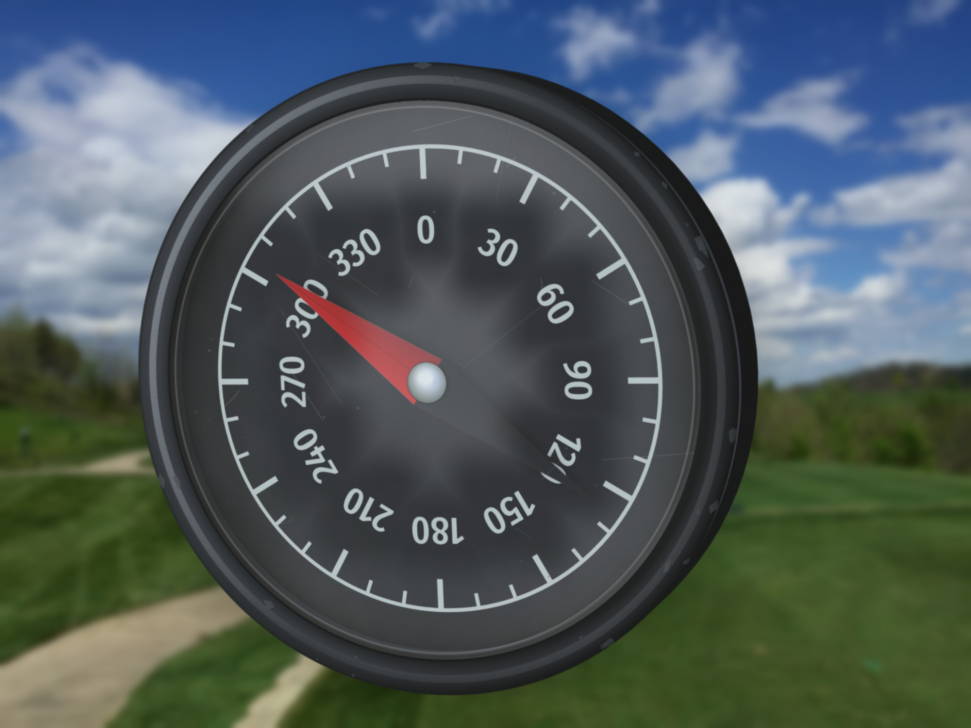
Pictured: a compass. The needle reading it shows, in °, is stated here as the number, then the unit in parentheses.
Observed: 305 (°)
